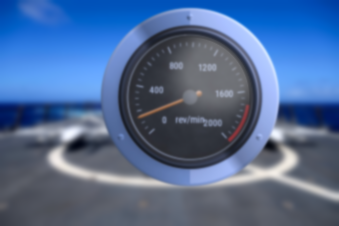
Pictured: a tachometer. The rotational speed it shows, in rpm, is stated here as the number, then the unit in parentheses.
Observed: 150 (rpm)
